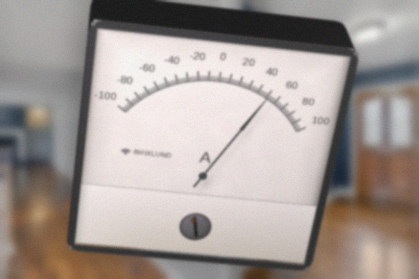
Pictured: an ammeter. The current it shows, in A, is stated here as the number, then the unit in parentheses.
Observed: 50 (A)
